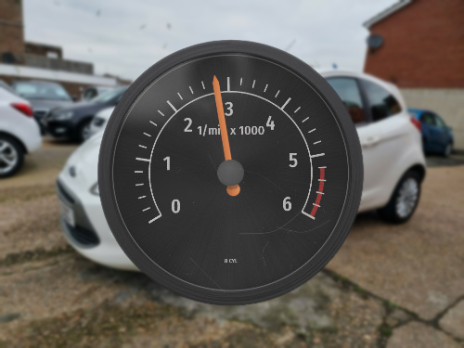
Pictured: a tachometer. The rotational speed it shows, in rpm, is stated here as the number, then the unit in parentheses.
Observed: 2800 (rpm)
